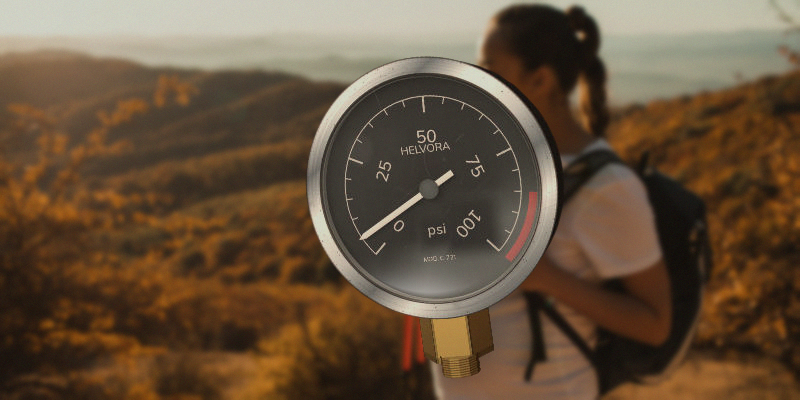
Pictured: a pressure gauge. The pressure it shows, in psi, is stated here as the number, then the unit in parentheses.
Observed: 5 (psi)
